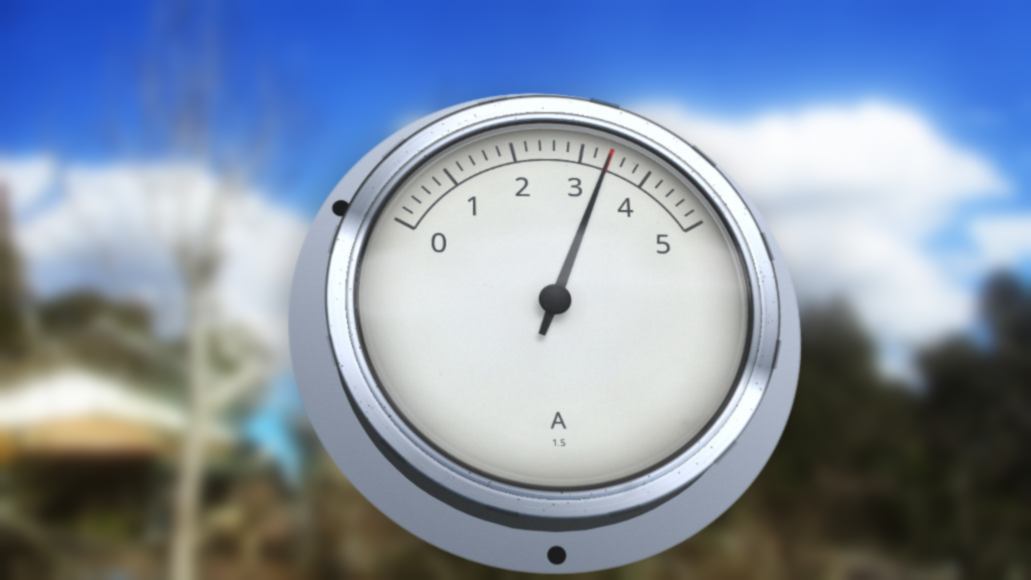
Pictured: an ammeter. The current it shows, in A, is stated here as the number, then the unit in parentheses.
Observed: 3.4 (A)
